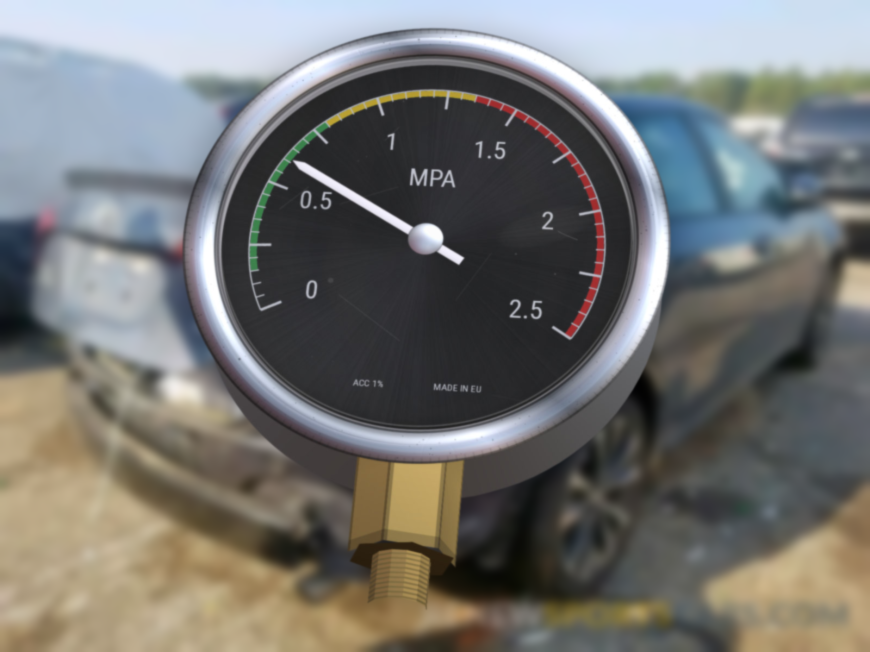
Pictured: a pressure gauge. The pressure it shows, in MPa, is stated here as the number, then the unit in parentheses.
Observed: 0.6 (MPa)
